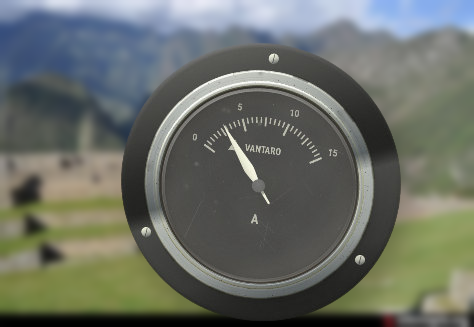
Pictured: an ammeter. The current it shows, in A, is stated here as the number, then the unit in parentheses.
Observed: 3 (A)
